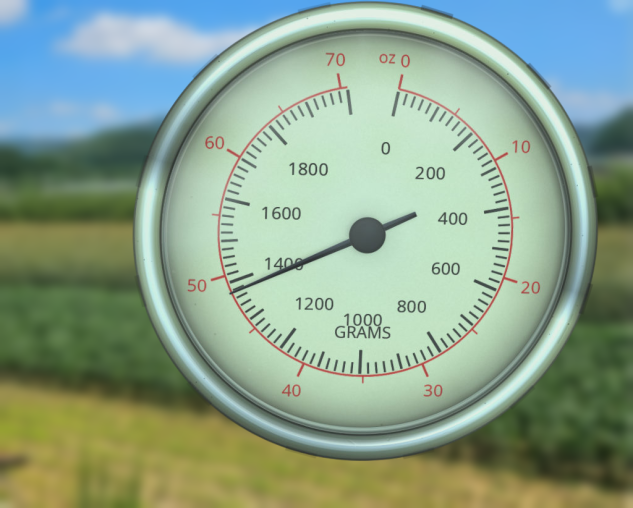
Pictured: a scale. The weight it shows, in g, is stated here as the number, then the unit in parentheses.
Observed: 1380 (g)
